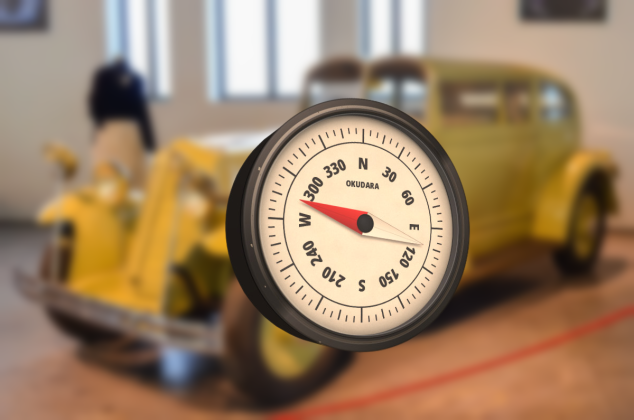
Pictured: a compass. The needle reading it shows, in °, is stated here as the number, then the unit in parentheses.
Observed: 285 (°)
